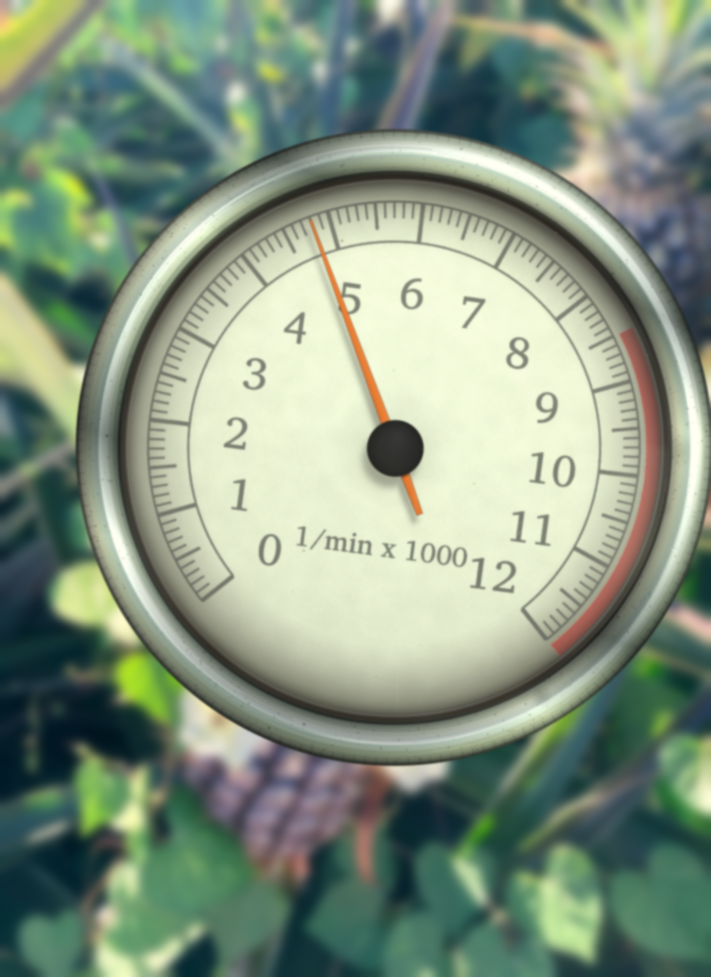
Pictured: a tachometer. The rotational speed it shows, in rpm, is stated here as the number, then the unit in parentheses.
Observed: 4800 (rpm)
